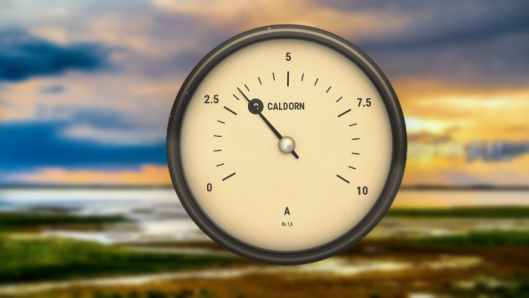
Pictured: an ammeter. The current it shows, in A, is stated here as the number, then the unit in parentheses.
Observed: 3.25 (A)
